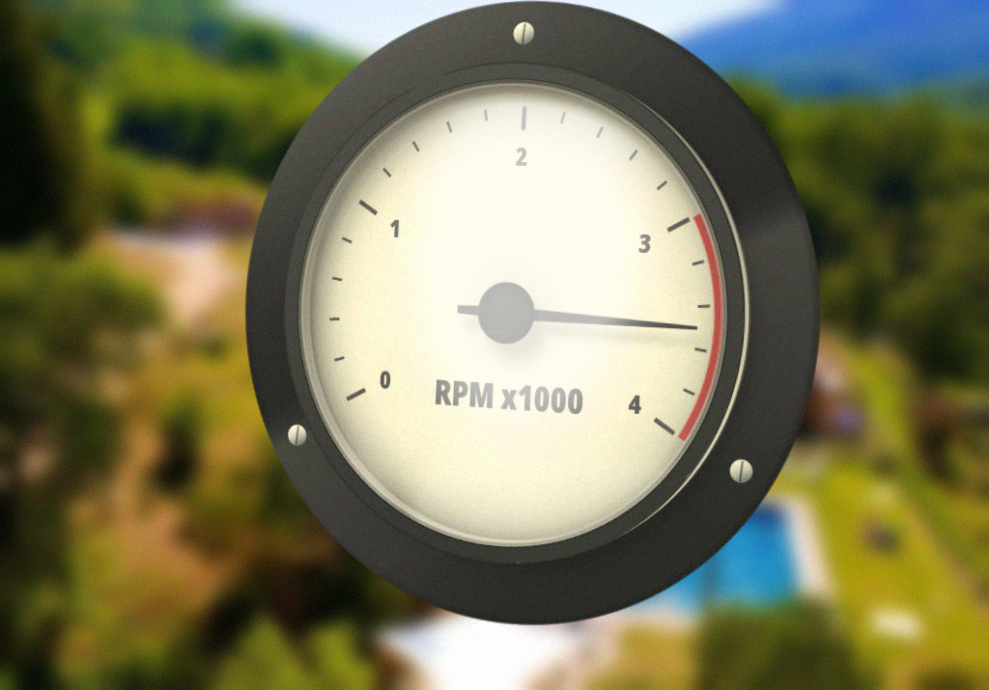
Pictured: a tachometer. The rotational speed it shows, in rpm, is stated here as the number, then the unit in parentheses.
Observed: 3500 (rpm)
